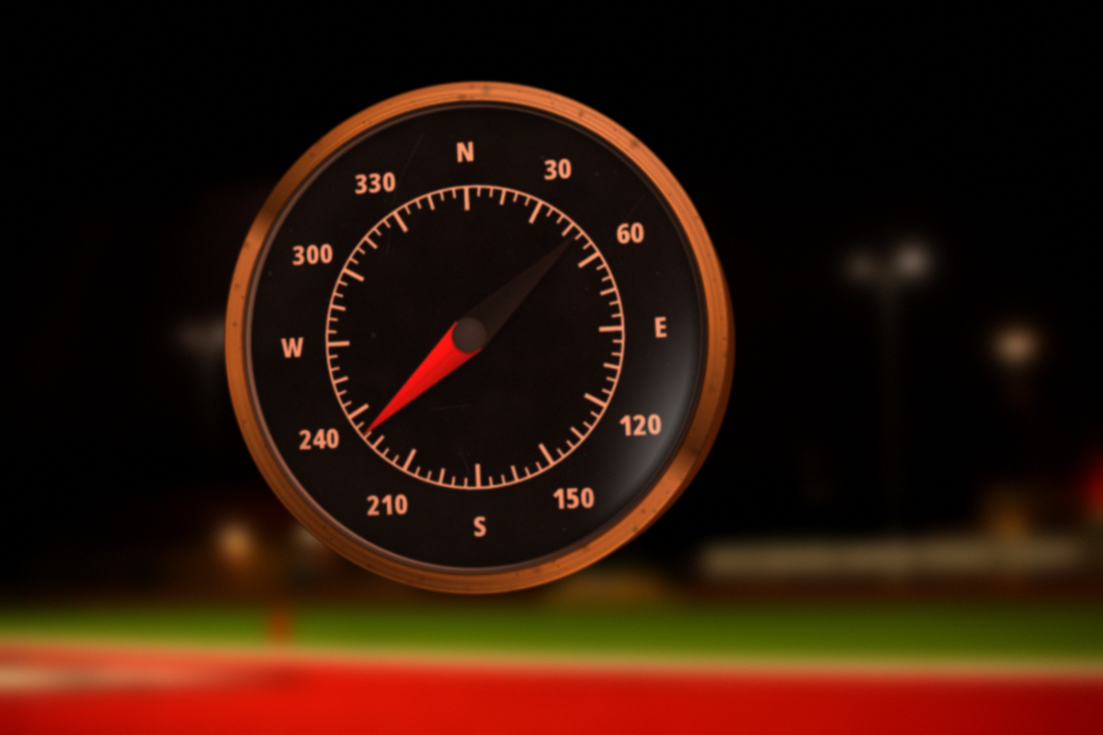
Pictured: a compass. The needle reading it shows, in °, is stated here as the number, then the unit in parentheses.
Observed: 230 (°)
